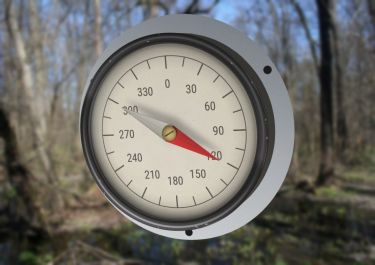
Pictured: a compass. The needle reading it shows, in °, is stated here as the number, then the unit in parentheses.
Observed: 120 (°)
